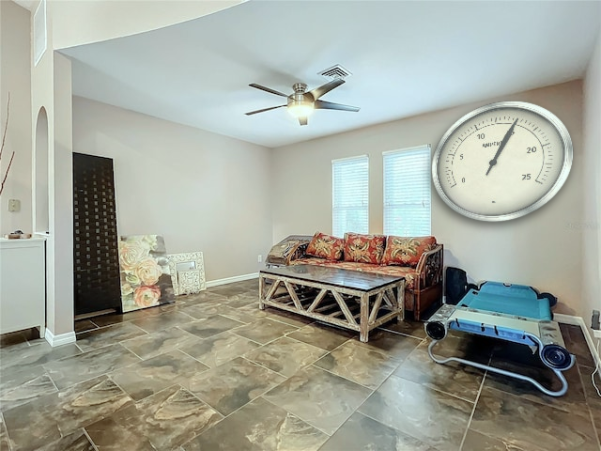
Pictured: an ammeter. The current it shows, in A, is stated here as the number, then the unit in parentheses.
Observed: 15 (A)
